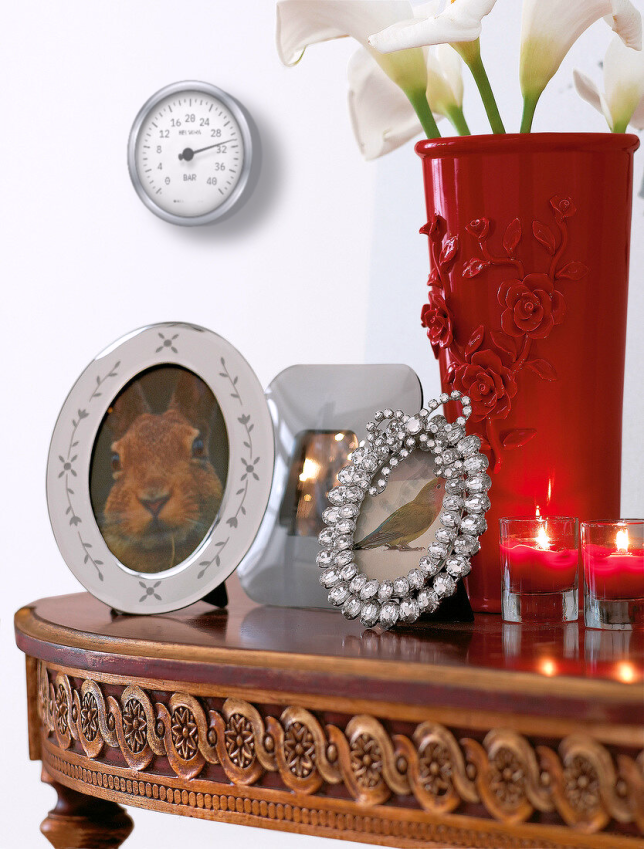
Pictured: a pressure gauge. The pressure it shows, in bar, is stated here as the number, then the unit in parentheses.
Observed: 31 (bar)
